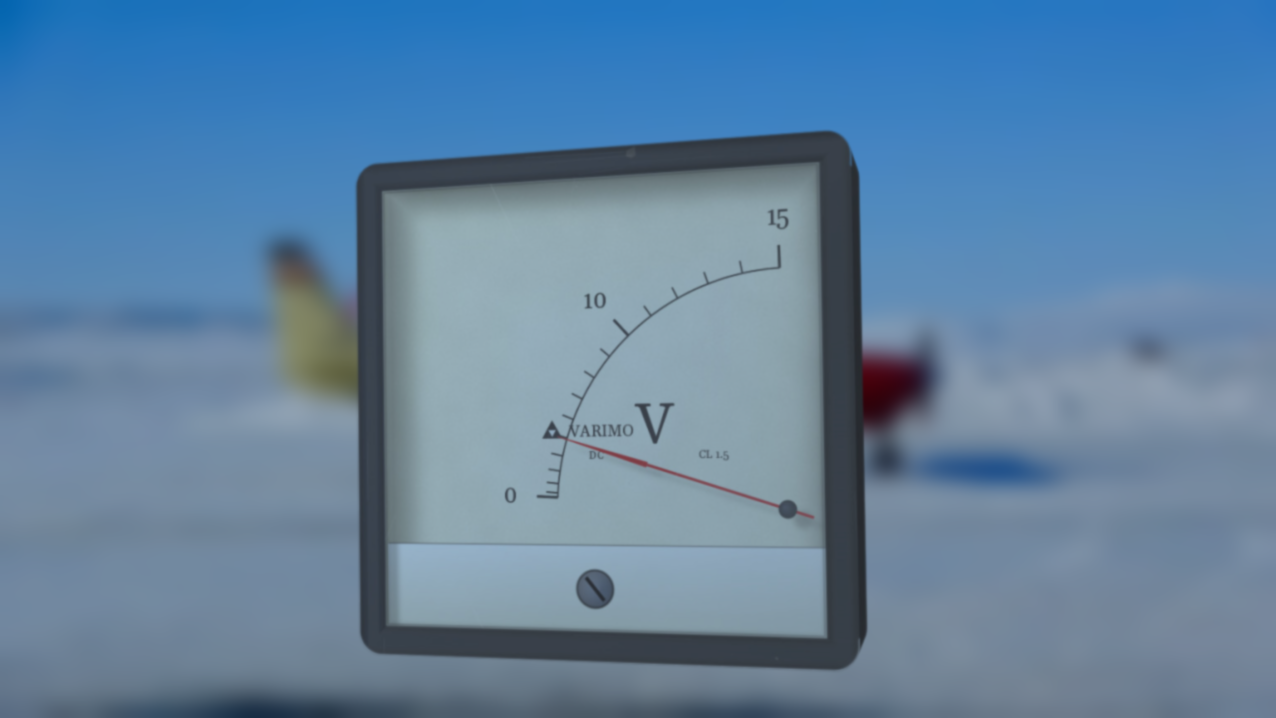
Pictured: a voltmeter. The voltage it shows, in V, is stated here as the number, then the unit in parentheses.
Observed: 5 (V)
